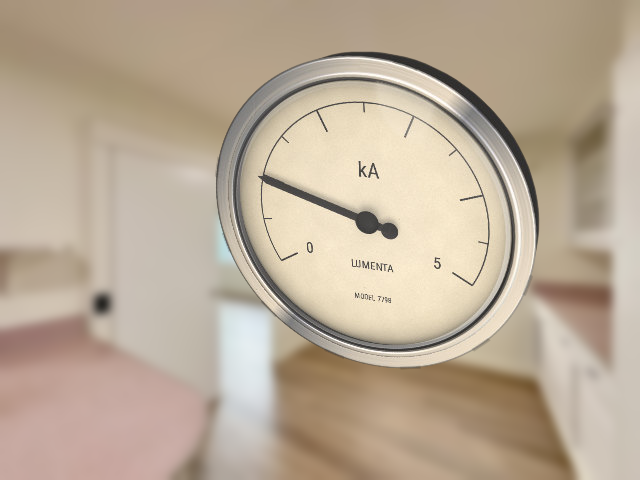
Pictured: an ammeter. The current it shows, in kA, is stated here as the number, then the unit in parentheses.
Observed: 1 (kA)
